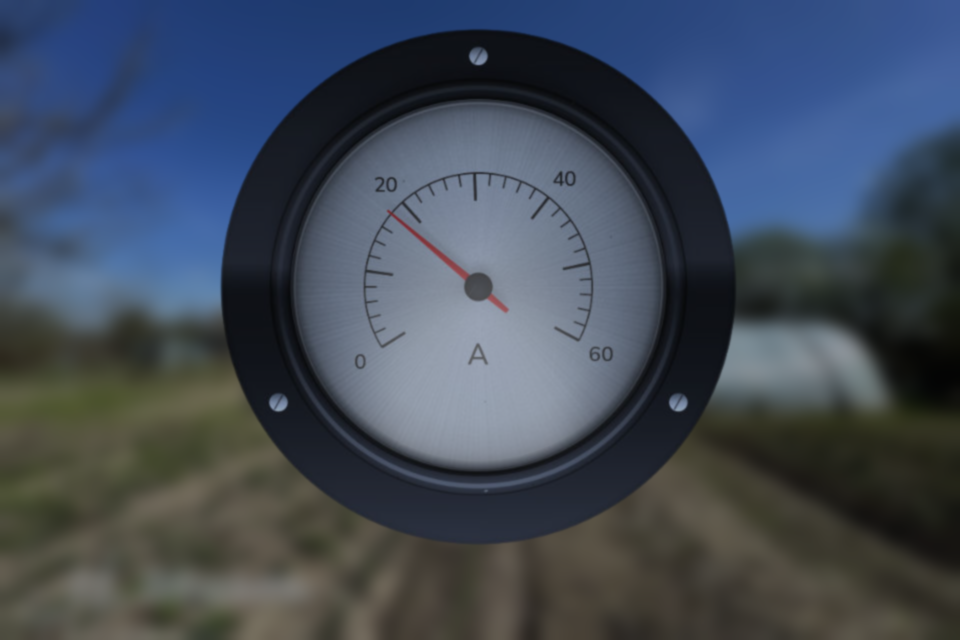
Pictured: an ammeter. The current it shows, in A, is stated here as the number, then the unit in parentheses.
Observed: 18 (A)
